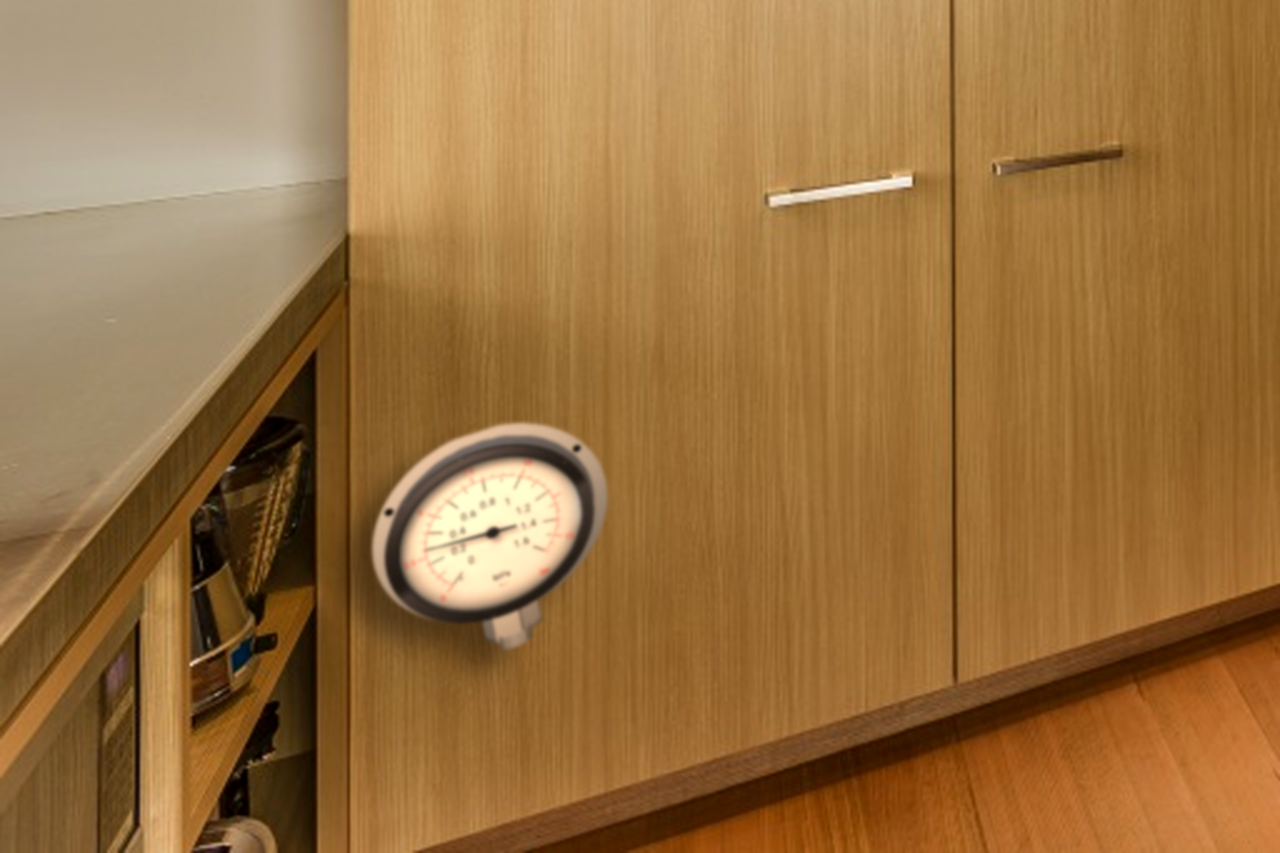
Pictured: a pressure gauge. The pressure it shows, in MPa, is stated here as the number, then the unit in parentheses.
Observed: 0.3 (MPa)
